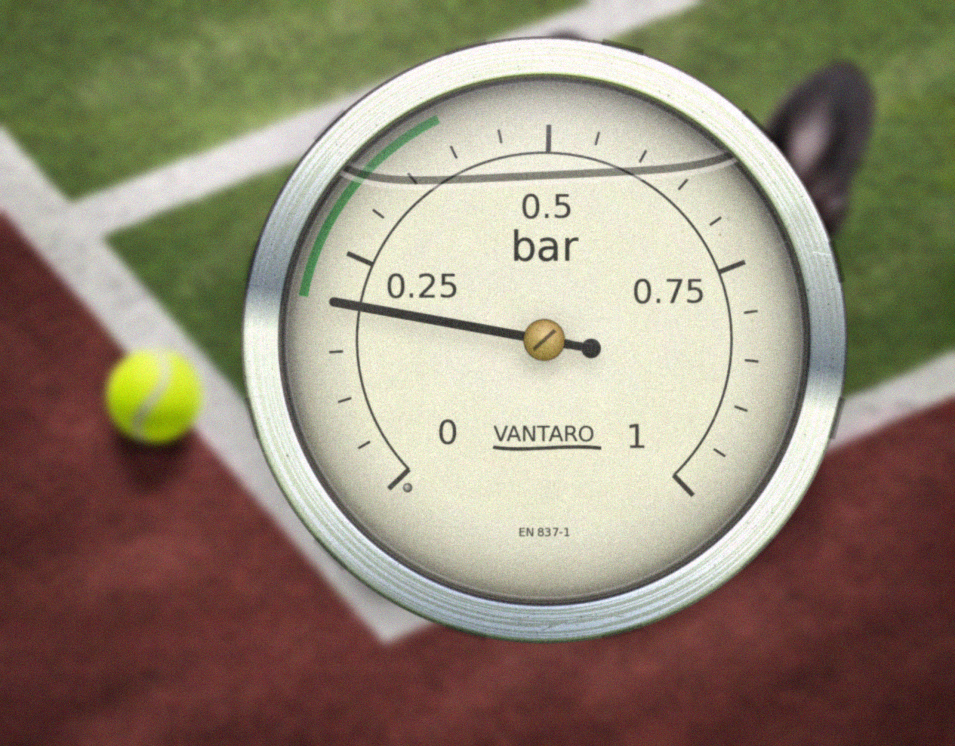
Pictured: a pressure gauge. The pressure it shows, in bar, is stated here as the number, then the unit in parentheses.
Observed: 0.2 (bar)
